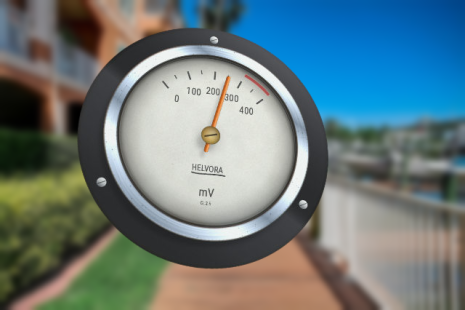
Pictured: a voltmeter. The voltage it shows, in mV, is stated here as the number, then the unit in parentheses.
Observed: 250 (mV)
